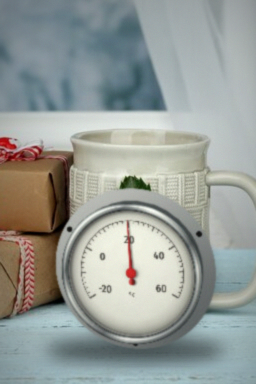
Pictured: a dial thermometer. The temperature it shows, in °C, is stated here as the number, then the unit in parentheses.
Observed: 20 (°C)
